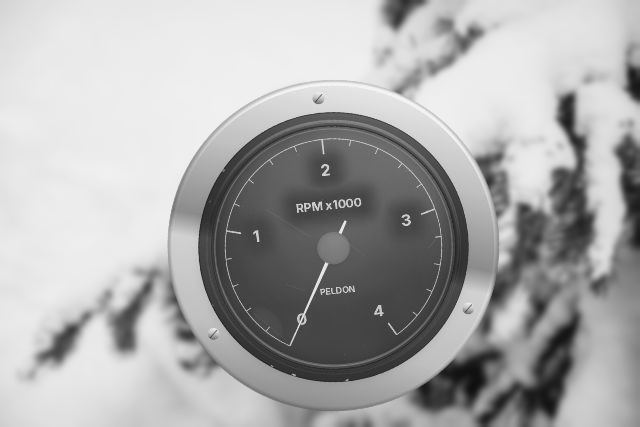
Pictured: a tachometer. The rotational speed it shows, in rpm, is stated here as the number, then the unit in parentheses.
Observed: 0 (rpm)
